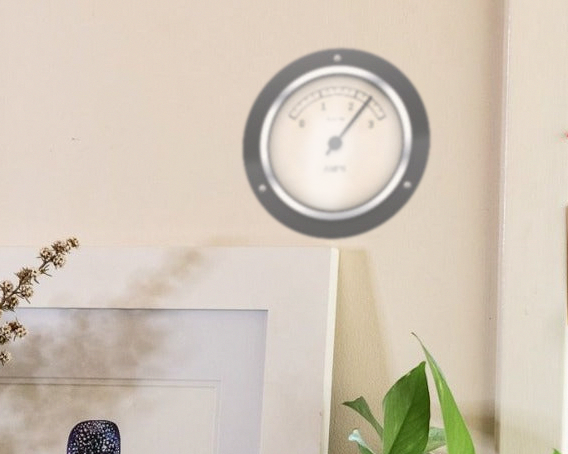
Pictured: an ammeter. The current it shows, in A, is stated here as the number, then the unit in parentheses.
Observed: 2.4 (A)
